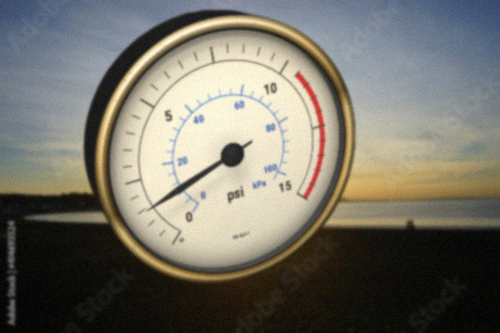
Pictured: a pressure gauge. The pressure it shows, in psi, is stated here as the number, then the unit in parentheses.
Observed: 1.5 (psi)
